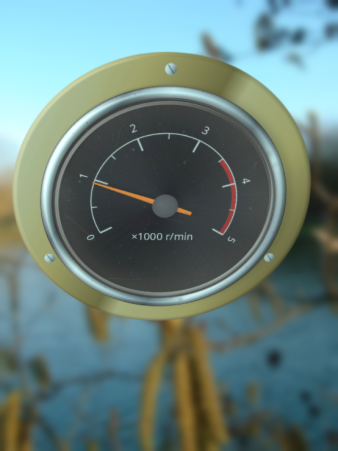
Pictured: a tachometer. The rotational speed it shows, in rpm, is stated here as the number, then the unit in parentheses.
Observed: 1000 (rpm)
